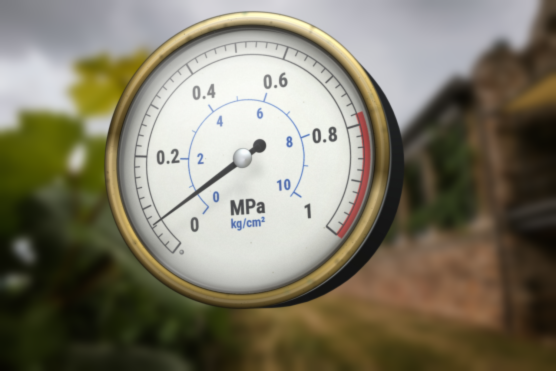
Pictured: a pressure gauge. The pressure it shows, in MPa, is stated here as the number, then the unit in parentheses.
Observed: 0.06 (MPa)
